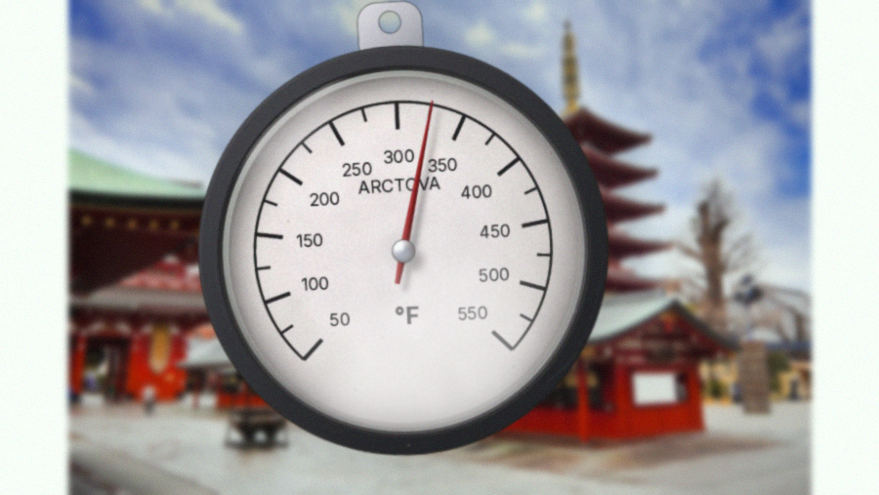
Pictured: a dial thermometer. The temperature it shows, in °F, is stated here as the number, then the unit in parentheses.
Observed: 325 (°F)
